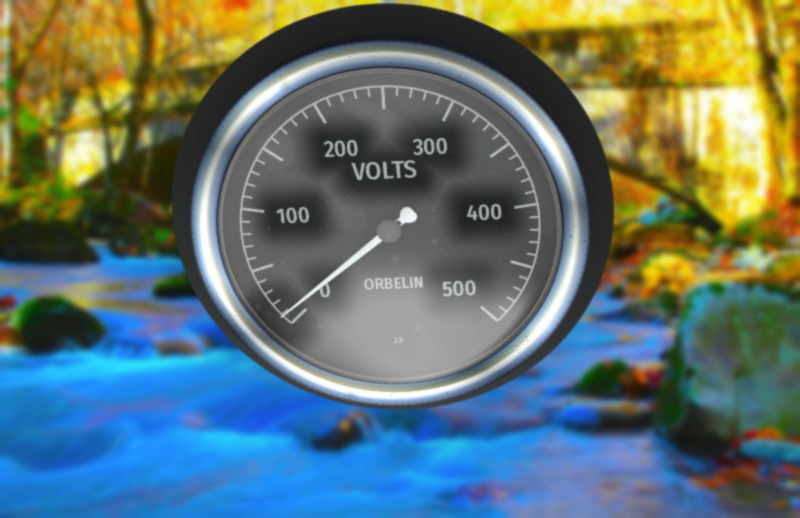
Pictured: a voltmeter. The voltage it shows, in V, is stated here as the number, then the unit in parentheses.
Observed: 10 (V)
